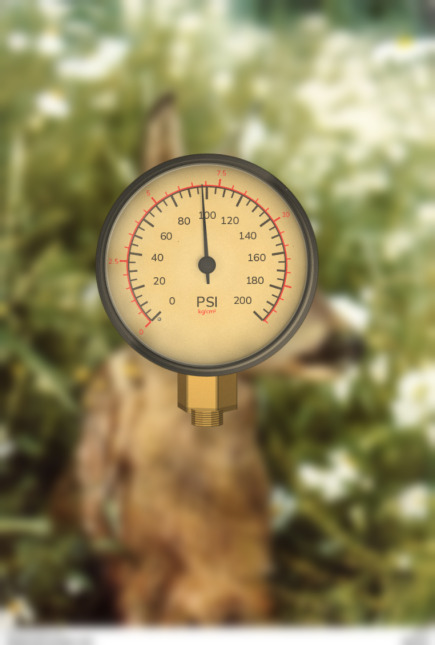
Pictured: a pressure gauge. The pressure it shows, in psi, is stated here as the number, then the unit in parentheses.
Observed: 97.5 (psi)
